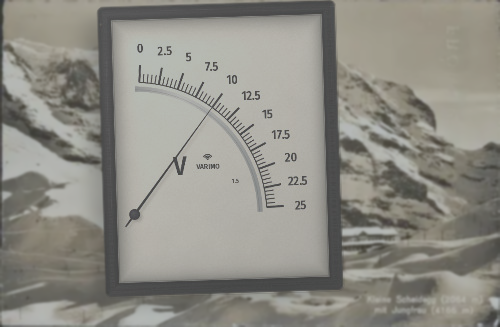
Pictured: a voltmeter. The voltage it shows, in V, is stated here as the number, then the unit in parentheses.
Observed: 10 (V)
